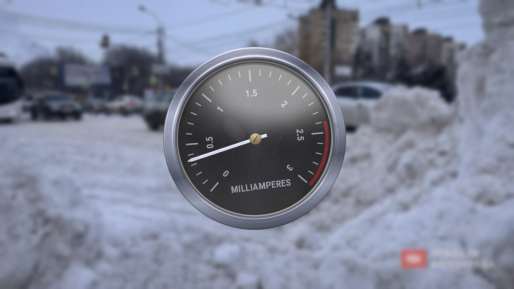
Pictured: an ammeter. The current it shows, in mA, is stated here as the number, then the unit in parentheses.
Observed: 0.35 (mA)
